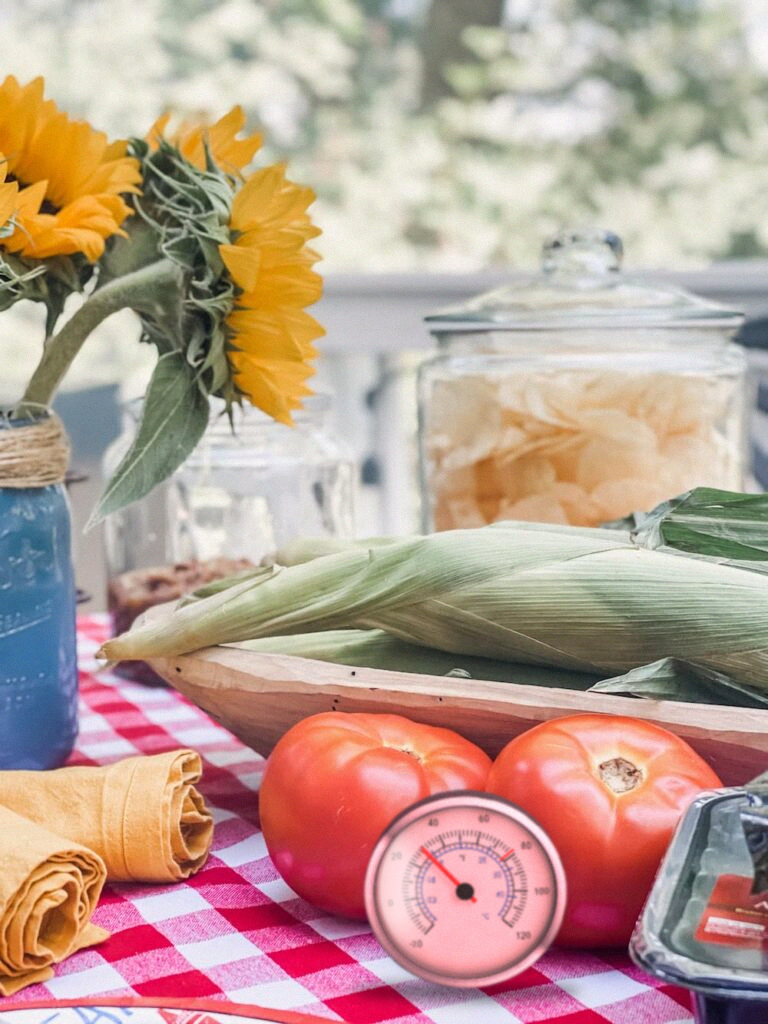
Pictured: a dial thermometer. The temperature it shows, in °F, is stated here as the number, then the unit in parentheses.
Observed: 30 (°F)
